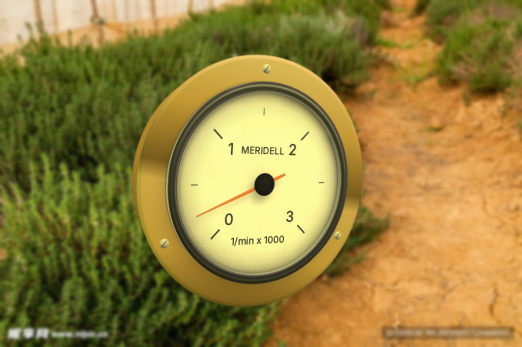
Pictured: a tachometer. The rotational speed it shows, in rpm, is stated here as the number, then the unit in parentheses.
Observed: 250 (rpm)
